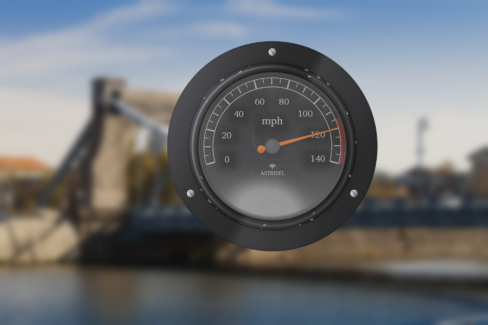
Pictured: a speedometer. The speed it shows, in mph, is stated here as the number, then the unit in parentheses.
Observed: 120 (mph)
